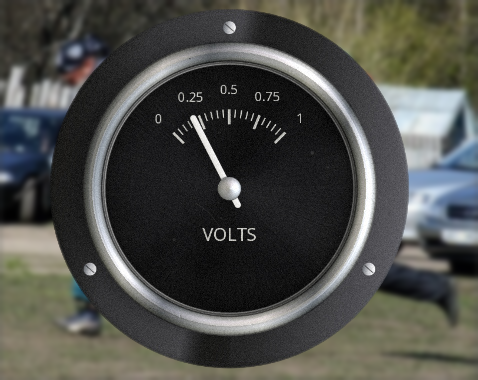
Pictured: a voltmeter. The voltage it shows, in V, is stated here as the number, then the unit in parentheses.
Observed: 0.2 (V)
